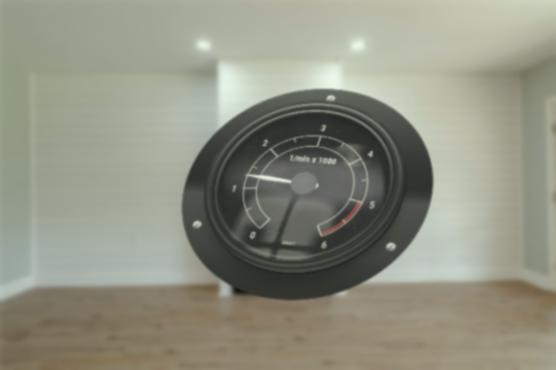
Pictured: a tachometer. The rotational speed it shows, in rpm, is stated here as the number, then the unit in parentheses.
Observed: 1250 (rpm)
